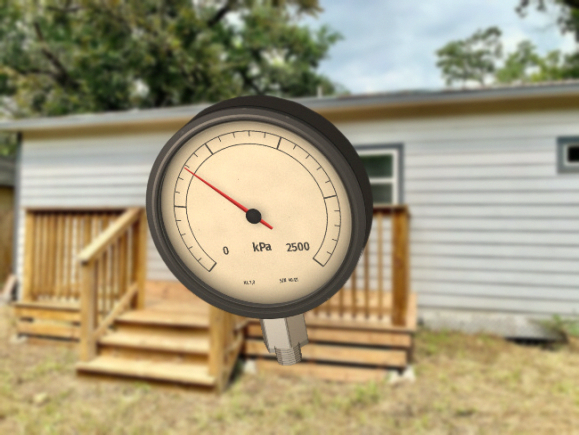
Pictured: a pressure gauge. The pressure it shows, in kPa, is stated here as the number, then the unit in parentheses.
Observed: 800 (kPa)
